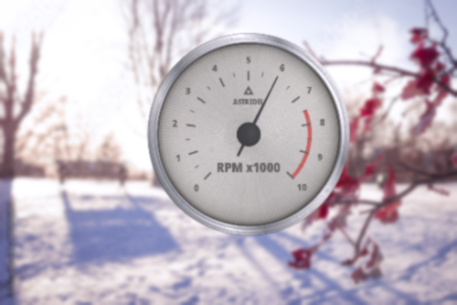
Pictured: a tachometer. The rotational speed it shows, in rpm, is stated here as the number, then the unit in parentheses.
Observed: 6000 (rpm)
